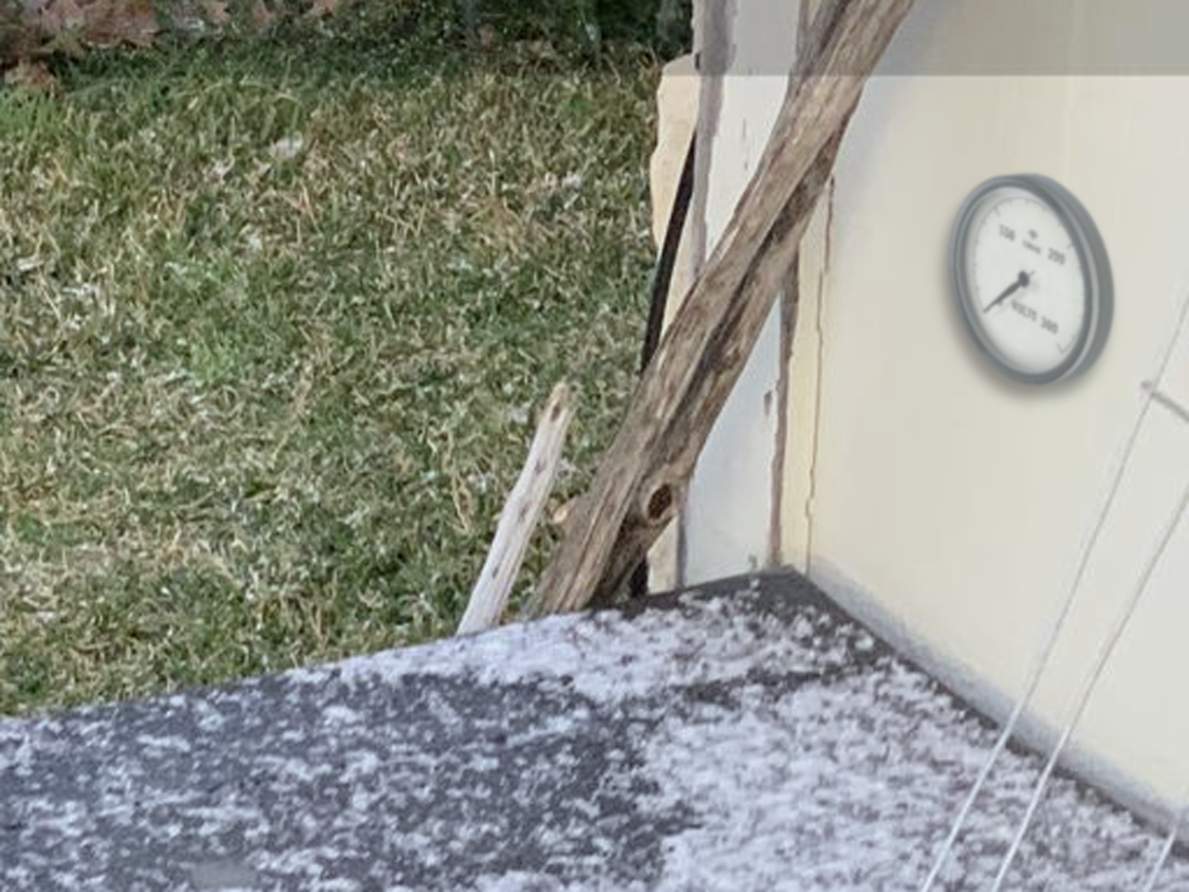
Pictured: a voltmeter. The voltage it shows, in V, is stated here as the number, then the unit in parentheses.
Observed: 0 (V)
